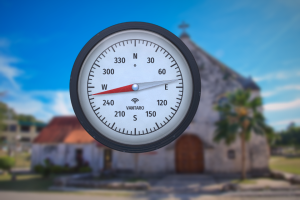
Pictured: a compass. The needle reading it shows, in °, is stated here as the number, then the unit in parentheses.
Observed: 260 (°)
